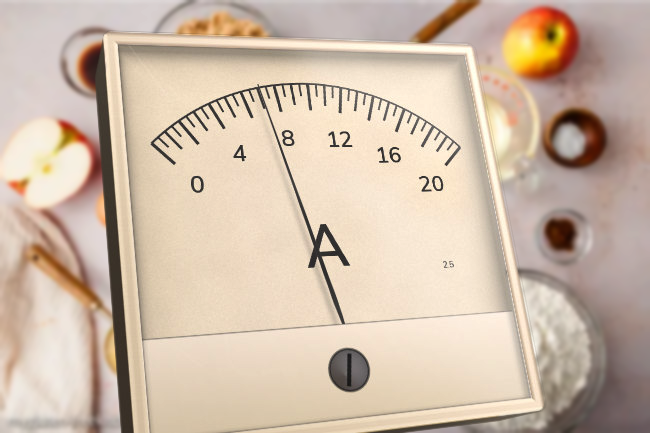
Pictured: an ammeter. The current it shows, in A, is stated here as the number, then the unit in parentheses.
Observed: 7 (A)
